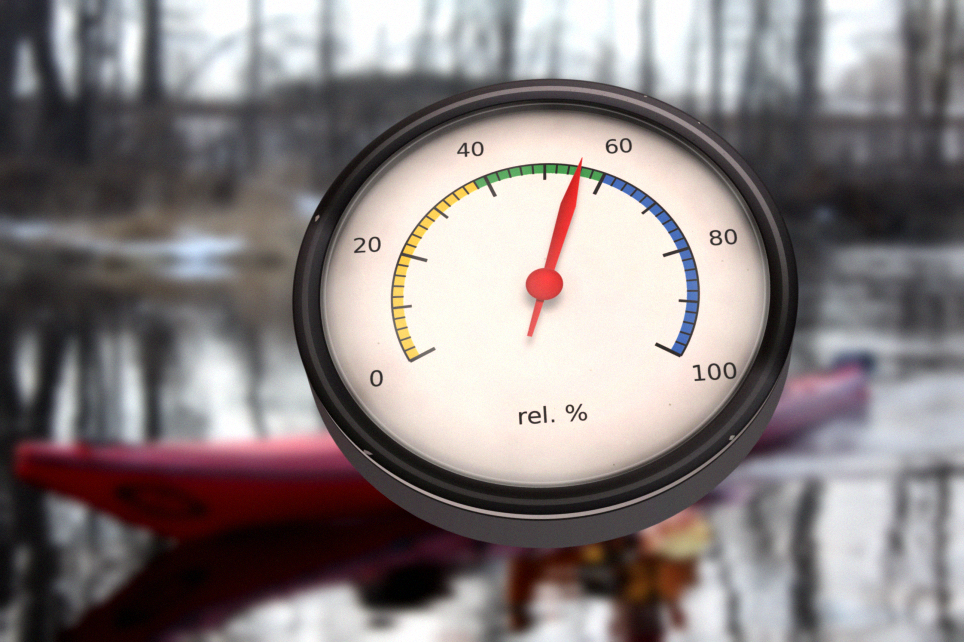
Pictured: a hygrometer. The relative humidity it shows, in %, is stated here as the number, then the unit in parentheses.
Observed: 56 (%)
